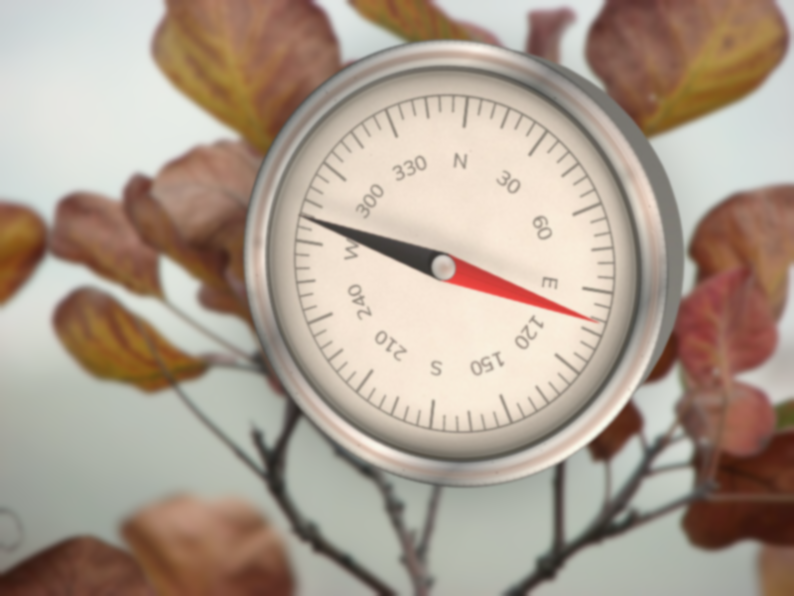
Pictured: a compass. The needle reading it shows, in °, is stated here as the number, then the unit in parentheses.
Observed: 100 (°)
